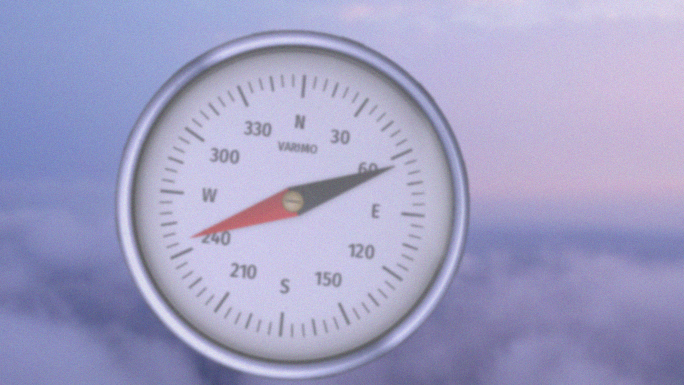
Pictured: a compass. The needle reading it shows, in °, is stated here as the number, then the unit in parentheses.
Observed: 245 (°)
